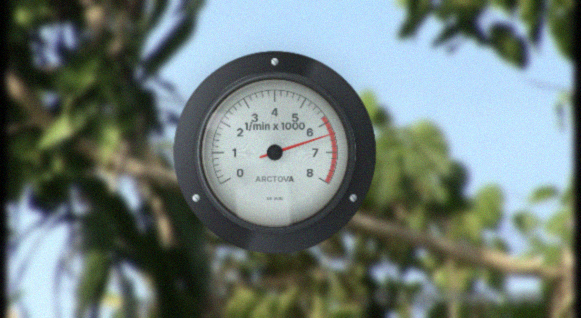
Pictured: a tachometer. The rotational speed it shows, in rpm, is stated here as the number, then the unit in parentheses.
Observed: 6400 (rpm)
